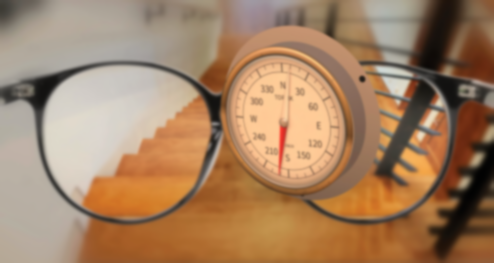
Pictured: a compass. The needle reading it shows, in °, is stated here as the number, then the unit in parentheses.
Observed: 190 (°)
